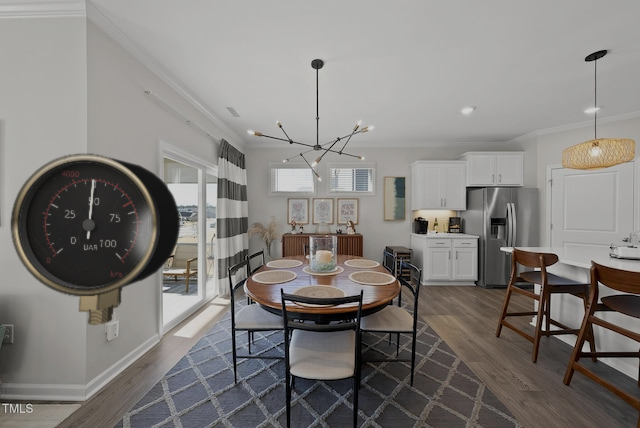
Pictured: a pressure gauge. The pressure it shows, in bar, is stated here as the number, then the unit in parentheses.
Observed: 50 (bar)
